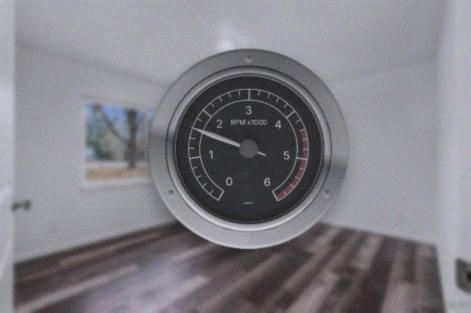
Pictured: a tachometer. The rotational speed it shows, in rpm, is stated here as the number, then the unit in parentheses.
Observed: 1600 (rpm)
